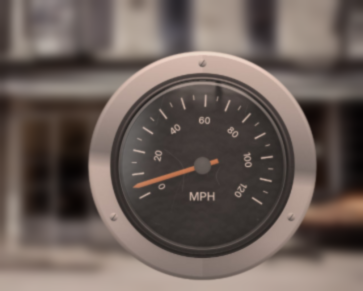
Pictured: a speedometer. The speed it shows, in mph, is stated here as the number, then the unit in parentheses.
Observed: 5 (mph)
